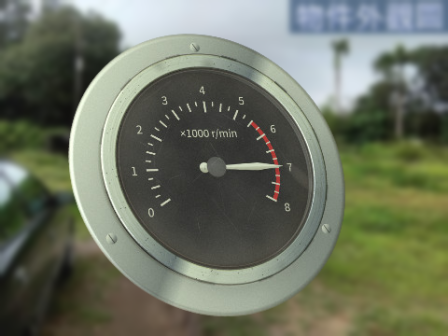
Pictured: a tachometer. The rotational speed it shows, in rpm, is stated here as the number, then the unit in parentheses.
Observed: 7000 (rpm)
